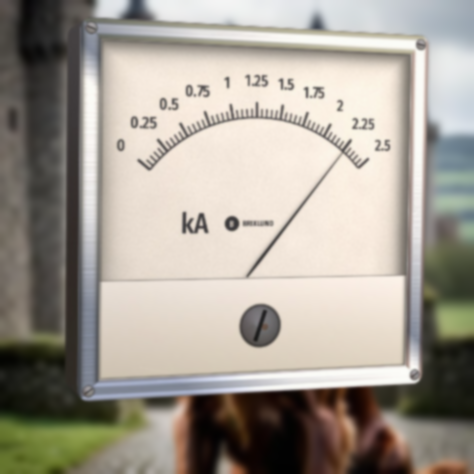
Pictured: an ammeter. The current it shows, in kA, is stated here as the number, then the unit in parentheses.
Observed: 2.25 (kA)
